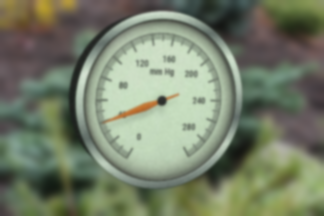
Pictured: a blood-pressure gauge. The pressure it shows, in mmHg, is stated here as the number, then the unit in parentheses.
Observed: 40 (mmHg)
